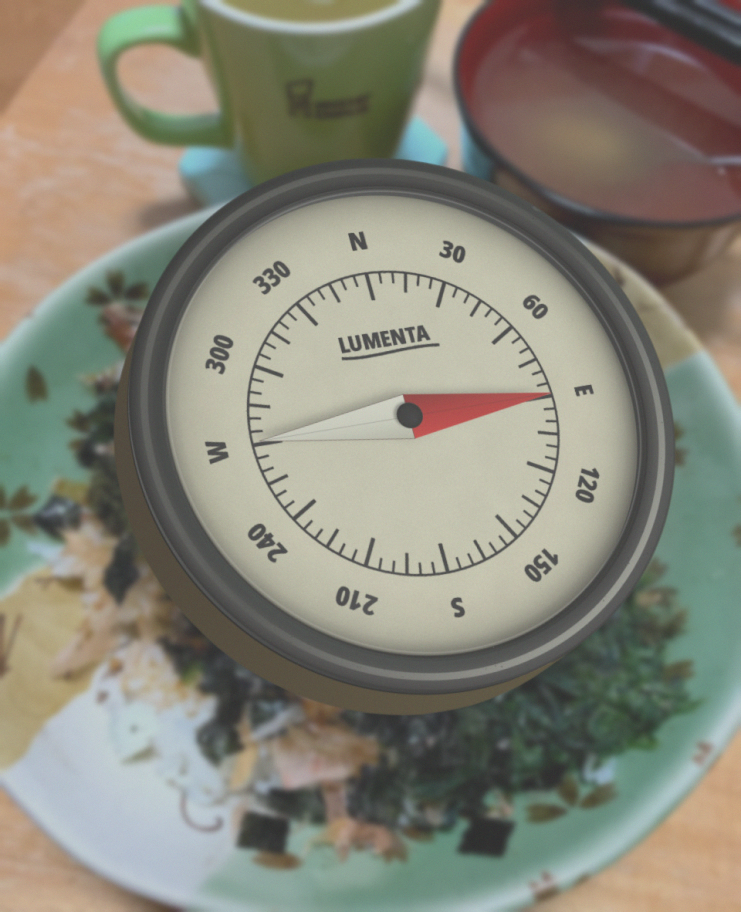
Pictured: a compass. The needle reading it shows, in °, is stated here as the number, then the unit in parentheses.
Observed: 90 (°)
